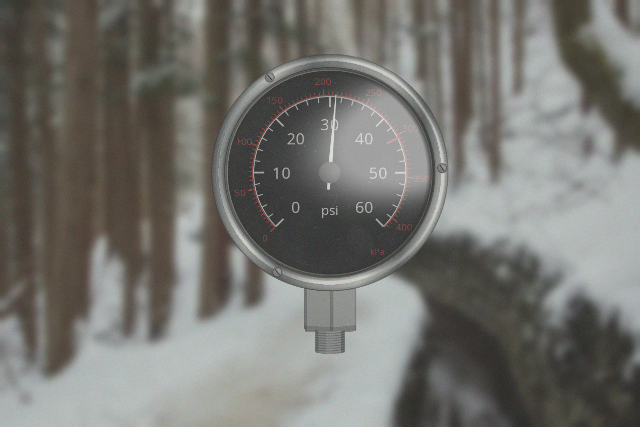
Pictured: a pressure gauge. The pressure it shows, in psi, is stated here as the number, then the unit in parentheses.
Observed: 31 (psi)
